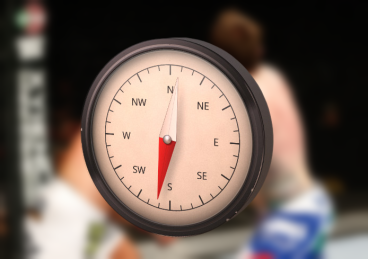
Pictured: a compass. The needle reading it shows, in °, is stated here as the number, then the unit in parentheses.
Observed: 190 (°)
